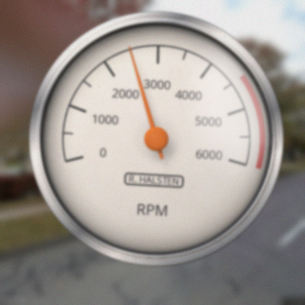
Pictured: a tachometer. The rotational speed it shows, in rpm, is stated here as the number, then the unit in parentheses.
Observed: 2500 (rpm)
